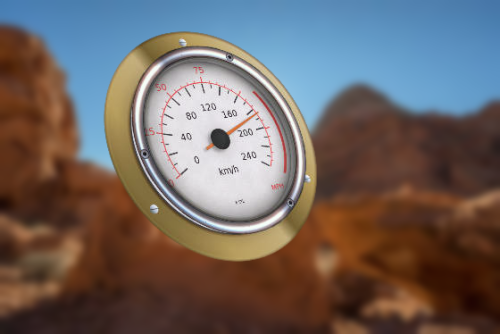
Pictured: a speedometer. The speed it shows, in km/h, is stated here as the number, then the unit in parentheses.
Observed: 185 (km/h)
